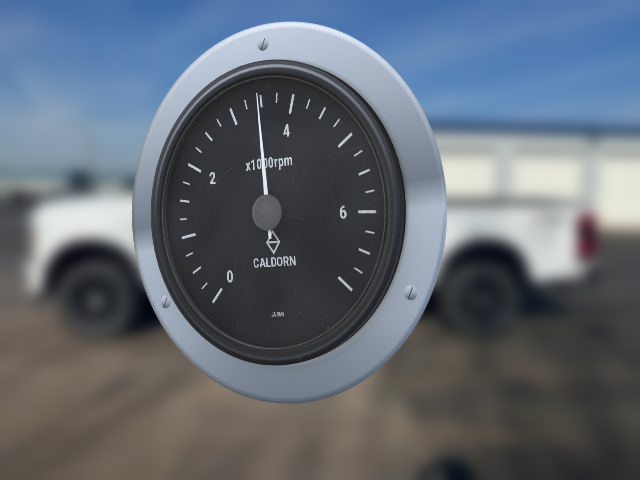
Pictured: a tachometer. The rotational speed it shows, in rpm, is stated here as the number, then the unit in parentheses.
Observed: 3500 (rpm)
